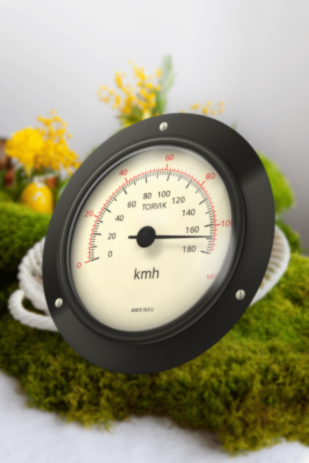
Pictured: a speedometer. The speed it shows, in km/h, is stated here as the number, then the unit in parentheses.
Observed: 170 (km/h)
